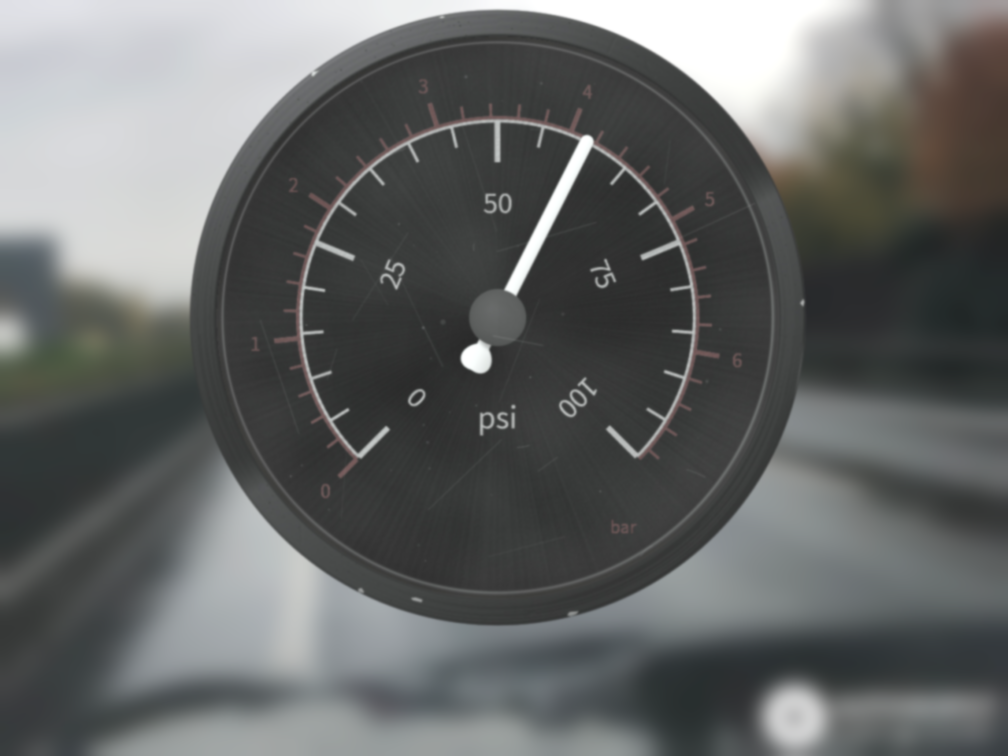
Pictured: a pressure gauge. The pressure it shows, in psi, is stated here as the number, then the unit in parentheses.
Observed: 60 (psi)
